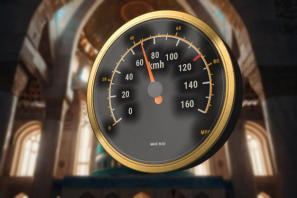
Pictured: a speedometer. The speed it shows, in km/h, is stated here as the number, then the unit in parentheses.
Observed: 70 (km/h)
